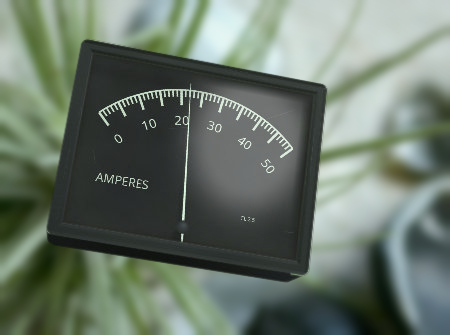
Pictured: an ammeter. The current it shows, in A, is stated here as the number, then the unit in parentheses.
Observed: 22 (A)
